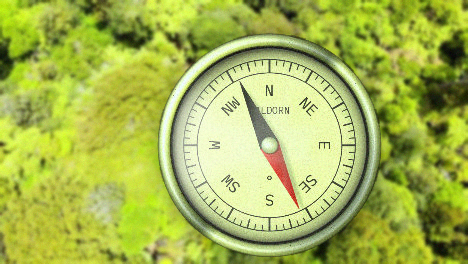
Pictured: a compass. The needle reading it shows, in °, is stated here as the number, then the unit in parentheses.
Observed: 155 (°)
